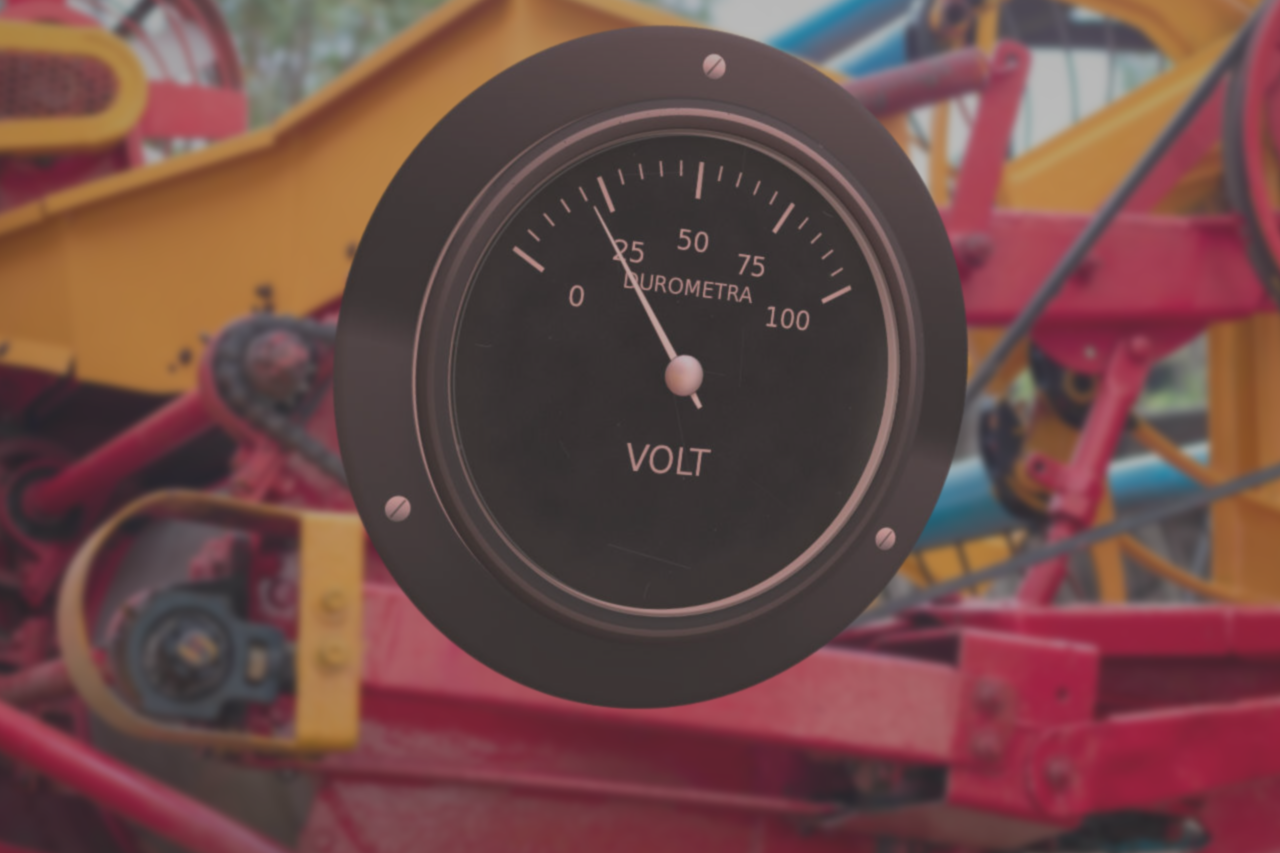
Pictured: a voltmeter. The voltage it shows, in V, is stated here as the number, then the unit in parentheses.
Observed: 20 (V)
